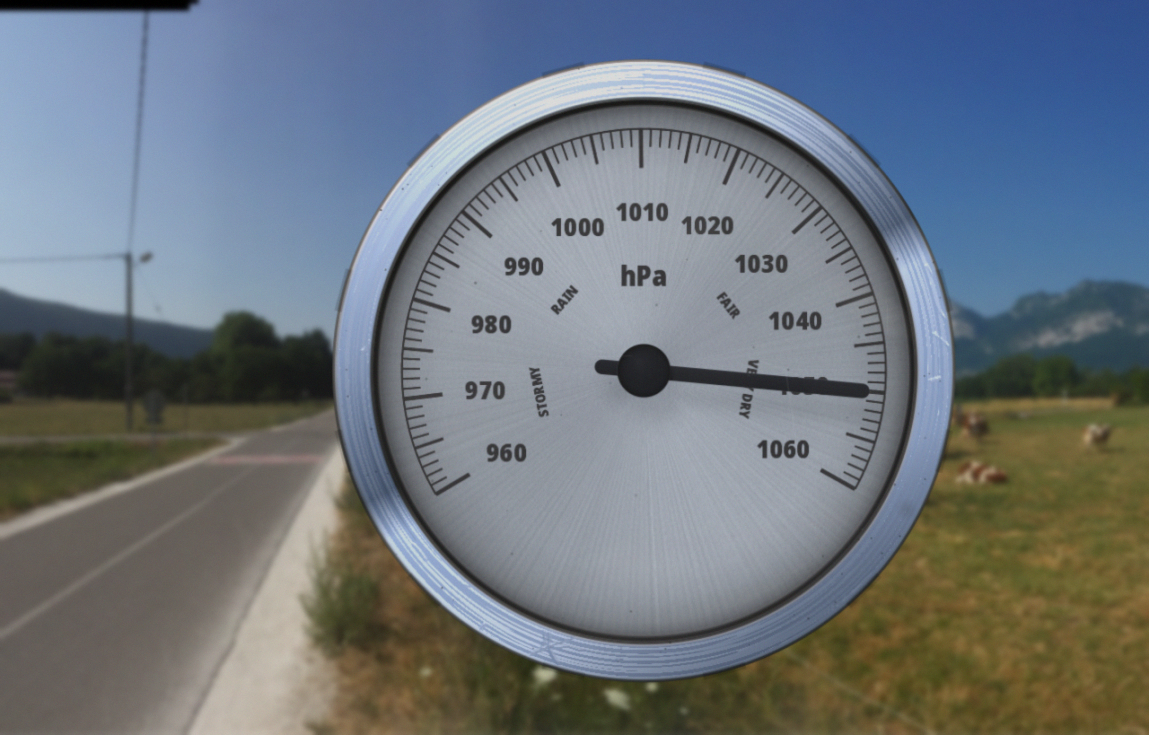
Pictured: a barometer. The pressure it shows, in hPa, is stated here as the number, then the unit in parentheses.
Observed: 1050 (hPa)
